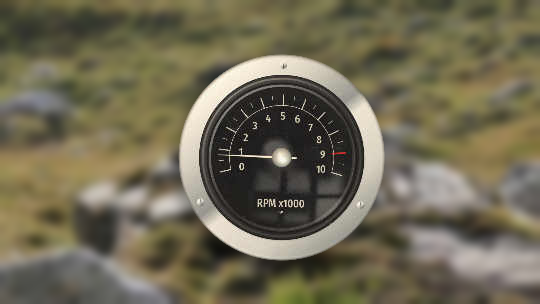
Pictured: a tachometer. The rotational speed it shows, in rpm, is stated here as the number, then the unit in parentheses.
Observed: 750 (rpm)
